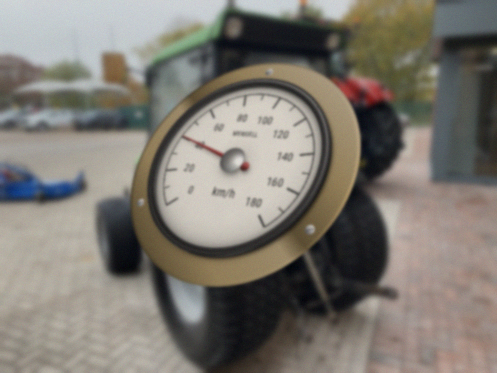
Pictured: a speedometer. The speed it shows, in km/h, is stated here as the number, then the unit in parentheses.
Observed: 40 (km/h)
